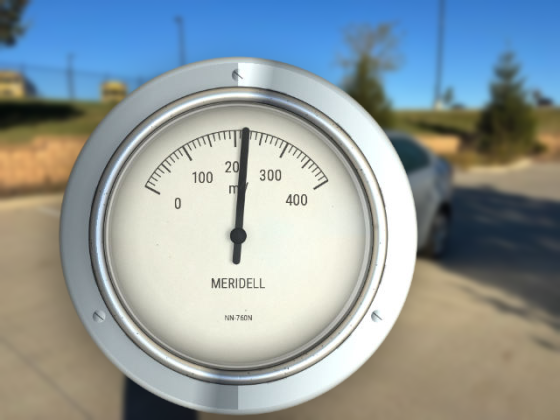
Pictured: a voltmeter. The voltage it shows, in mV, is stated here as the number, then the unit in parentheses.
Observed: 220 (mV)
